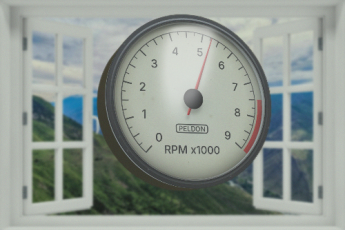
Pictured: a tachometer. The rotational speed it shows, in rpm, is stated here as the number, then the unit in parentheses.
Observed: 5250 (rpm)
